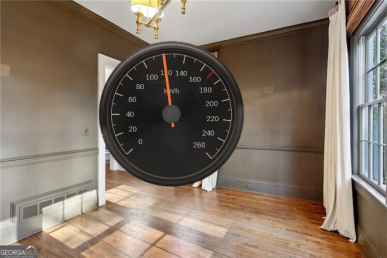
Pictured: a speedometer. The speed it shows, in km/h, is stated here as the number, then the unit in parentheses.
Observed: 120 (km/h)
